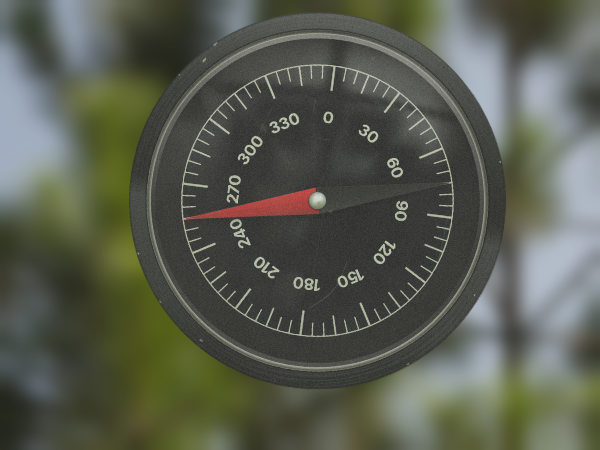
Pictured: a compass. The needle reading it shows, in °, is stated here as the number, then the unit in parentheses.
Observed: 255 (°)
